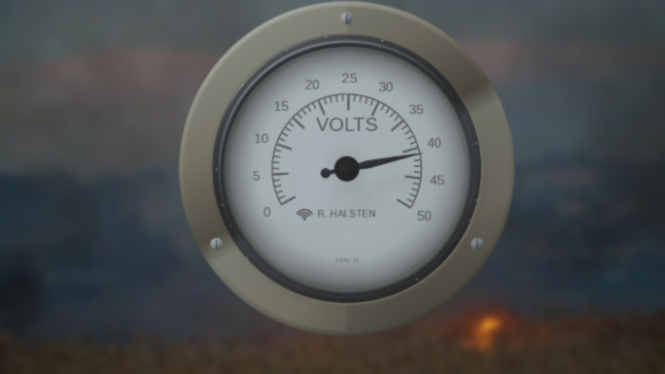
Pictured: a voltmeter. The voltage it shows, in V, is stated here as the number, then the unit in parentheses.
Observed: 41 (V)
